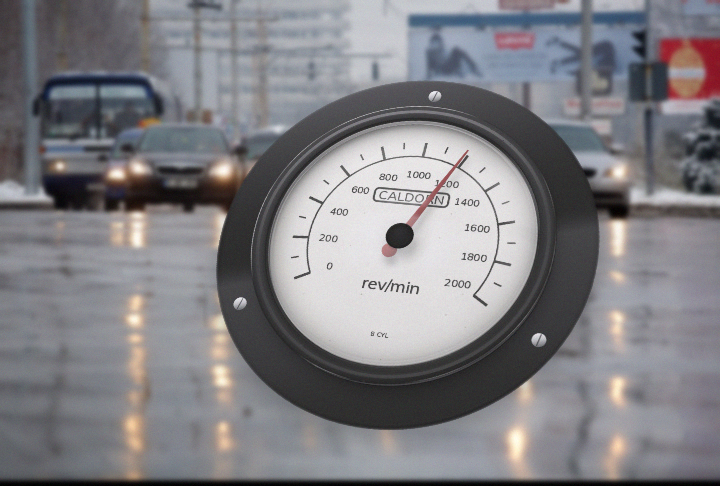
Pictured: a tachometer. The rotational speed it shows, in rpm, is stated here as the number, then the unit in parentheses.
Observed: 1200 (rpm)
